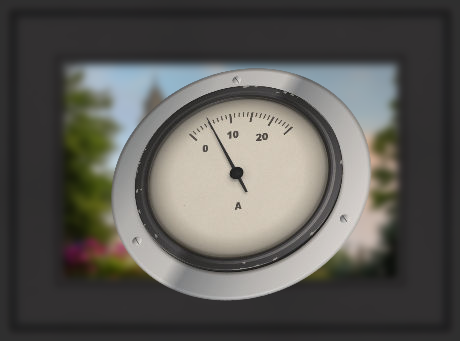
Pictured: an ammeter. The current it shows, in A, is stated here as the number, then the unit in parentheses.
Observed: 5 (A)
